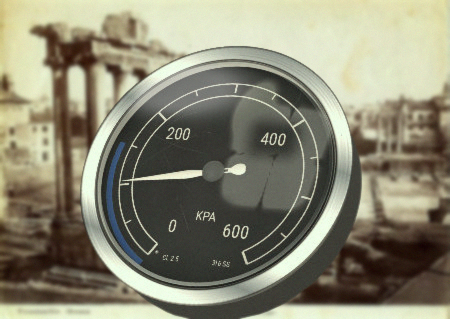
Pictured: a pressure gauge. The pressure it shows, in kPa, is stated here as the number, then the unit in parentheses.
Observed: 100 (kPa)
